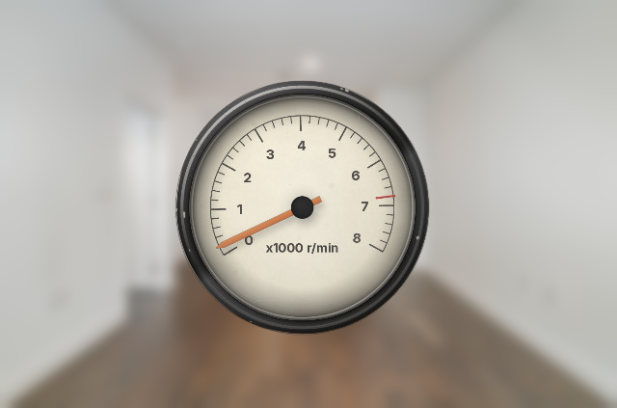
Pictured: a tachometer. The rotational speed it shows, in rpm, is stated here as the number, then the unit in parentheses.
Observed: 200 (rpm)
